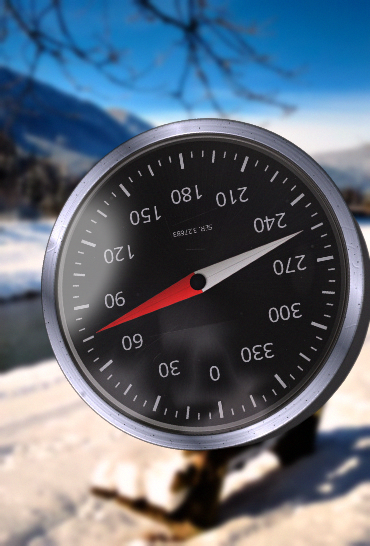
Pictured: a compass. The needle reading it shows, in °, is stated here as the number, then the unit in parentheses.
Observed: 75 (°)
